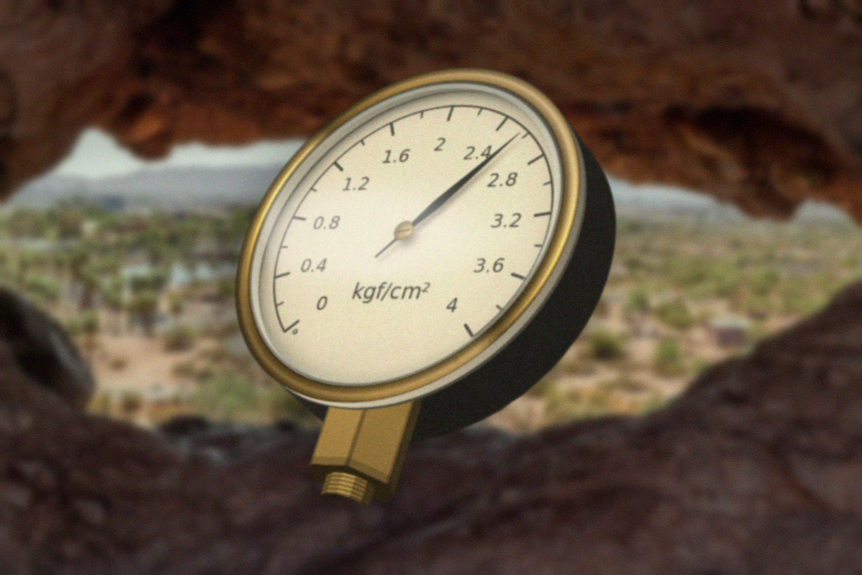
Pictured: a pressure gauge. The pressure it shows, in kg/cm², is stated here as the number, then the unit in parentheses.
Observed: 2.6 (kg/cm²)
